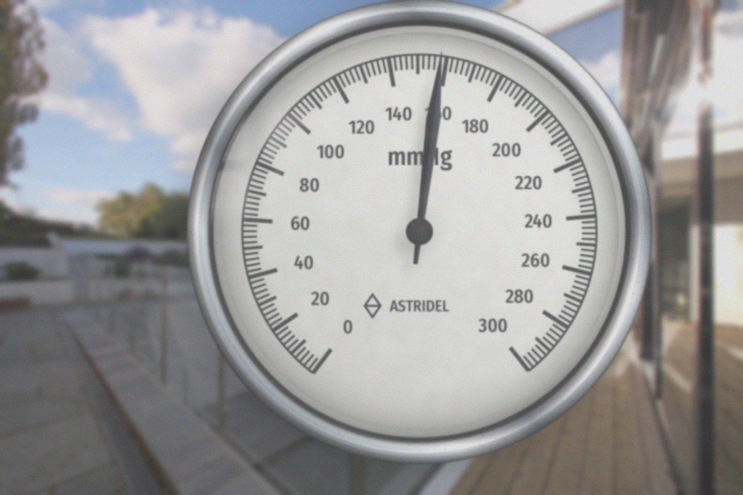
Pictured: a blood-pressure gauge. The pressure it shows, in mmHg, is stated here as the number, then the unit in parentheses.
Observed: 158 (mmHg)
